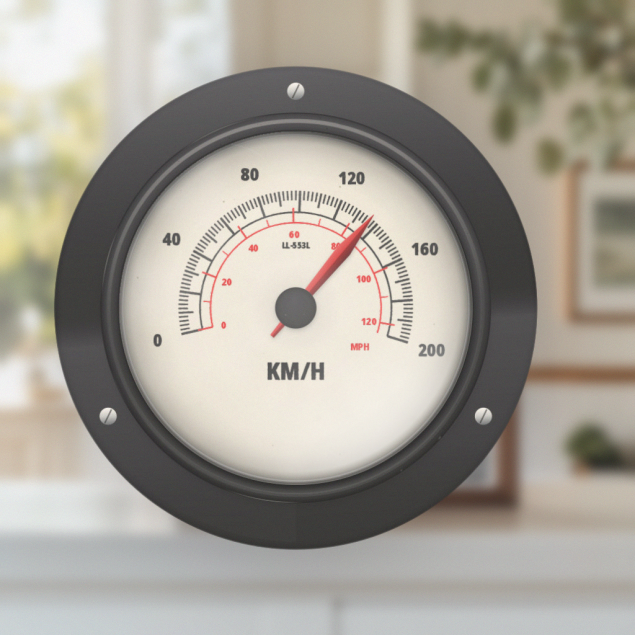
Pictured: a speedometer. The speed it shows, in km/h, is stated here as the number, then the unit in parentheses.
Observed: 136 (km/h)
